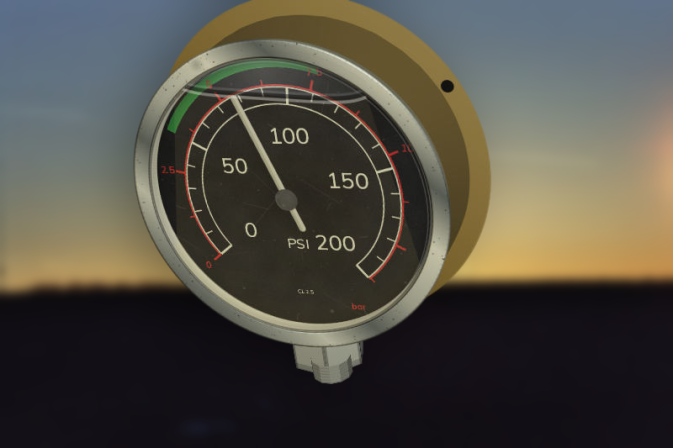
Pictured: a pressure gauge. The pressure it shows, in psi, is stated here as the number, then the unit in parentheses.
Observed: 80 (psi)
